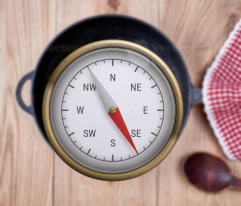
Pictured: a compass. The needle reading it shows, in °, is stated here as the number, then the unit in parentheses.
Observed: 150 (°)
